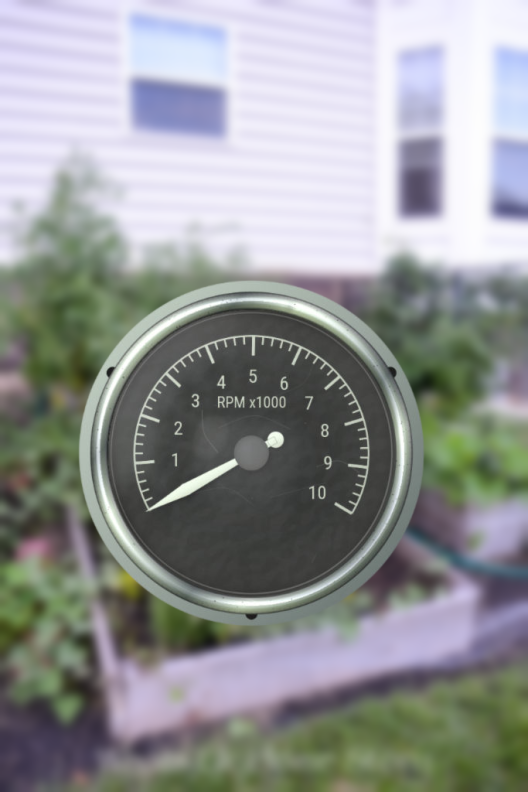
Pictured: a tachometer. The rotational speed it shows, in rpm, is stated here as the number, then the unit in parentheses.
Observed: 0 (rpm)
